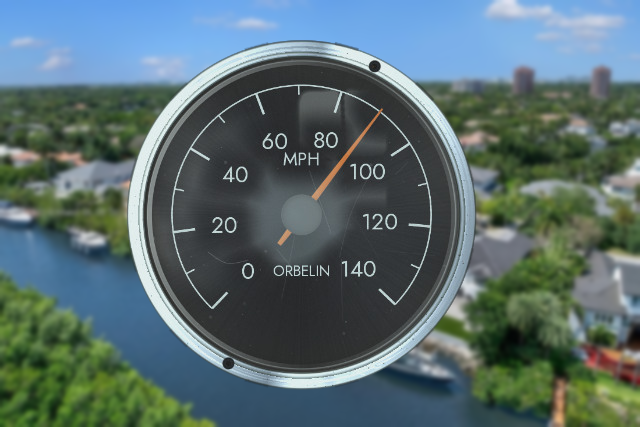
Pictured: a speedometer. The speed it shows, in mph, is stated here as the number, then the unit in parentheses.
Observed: 90 (mph)
